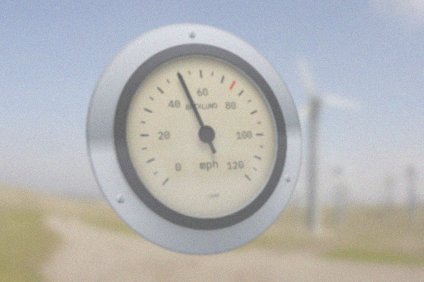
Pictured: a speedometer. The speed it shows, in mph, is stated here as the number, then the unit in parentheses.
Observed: 50 (mph)
